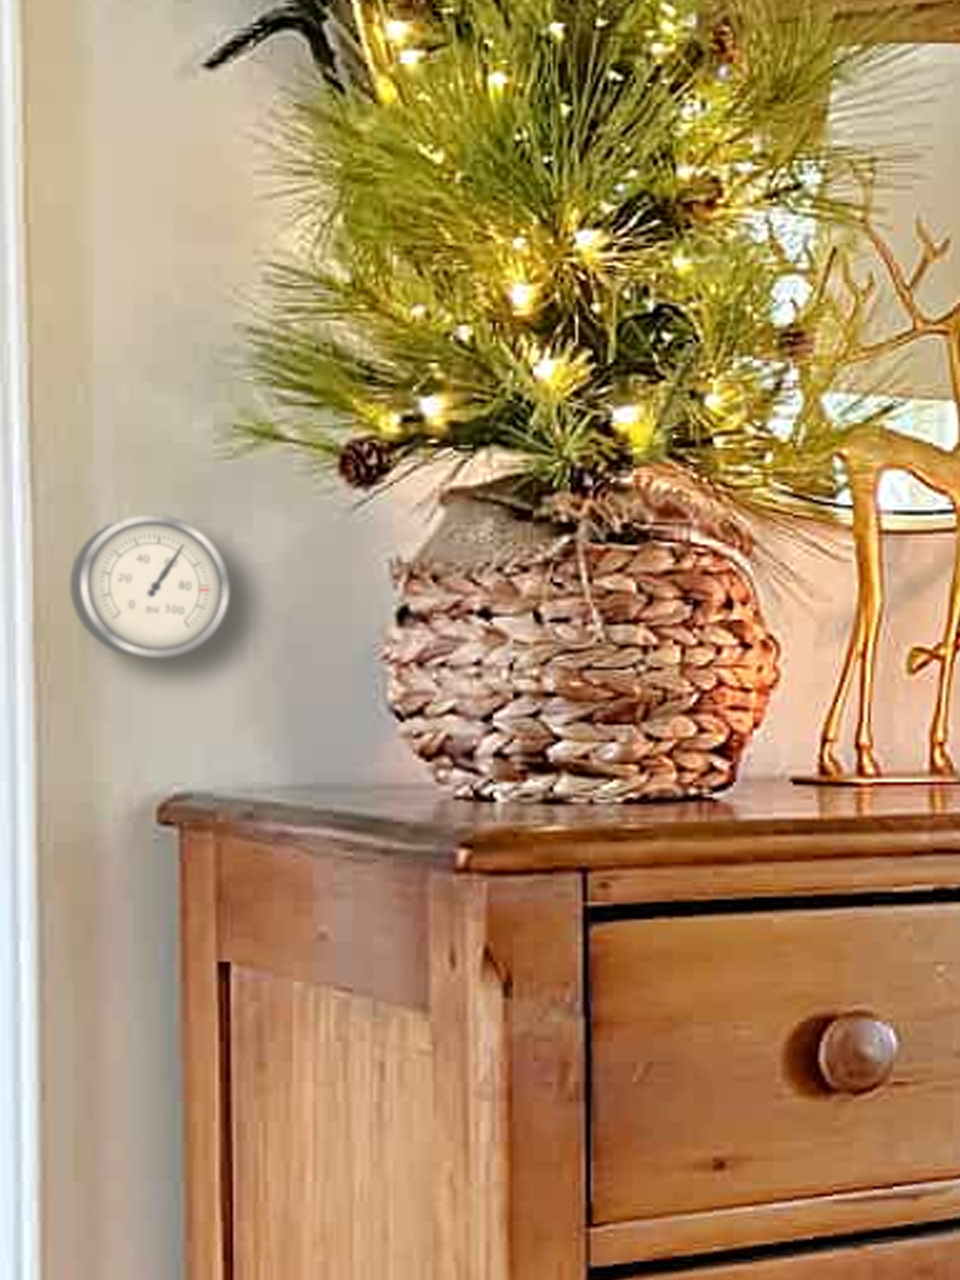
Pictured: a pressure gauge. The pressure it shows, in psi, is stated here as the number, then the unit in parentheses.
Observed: 60 (psi)
